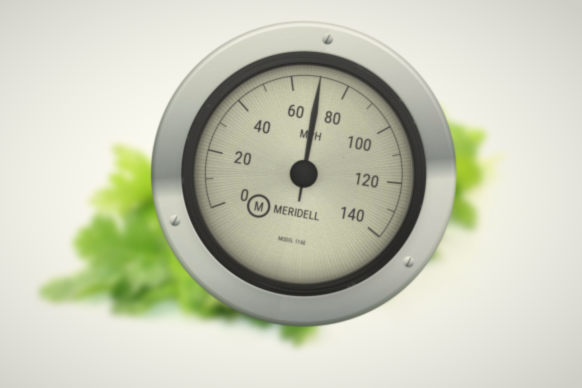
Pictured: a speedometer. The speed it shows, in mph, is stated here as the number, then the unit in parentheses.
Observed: 70 (mph)
